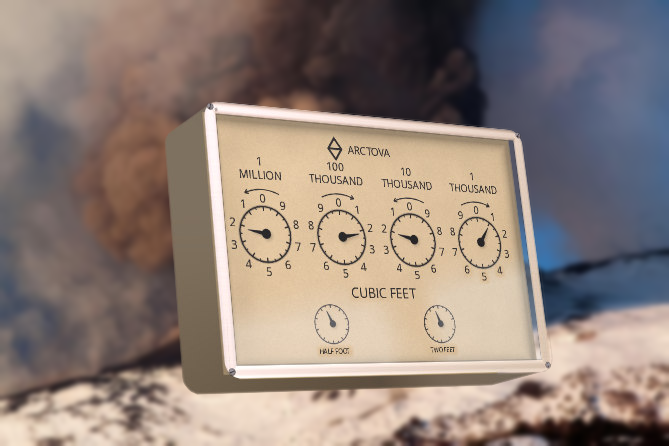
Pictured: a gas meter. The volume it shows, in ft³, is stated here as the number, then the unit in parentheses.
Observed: 222100 (ft³)
